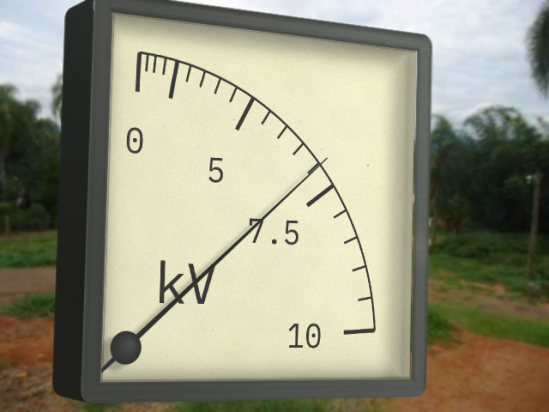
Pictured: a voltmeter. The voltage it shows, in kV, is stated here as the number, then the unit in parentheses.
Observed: 7 (kV)
